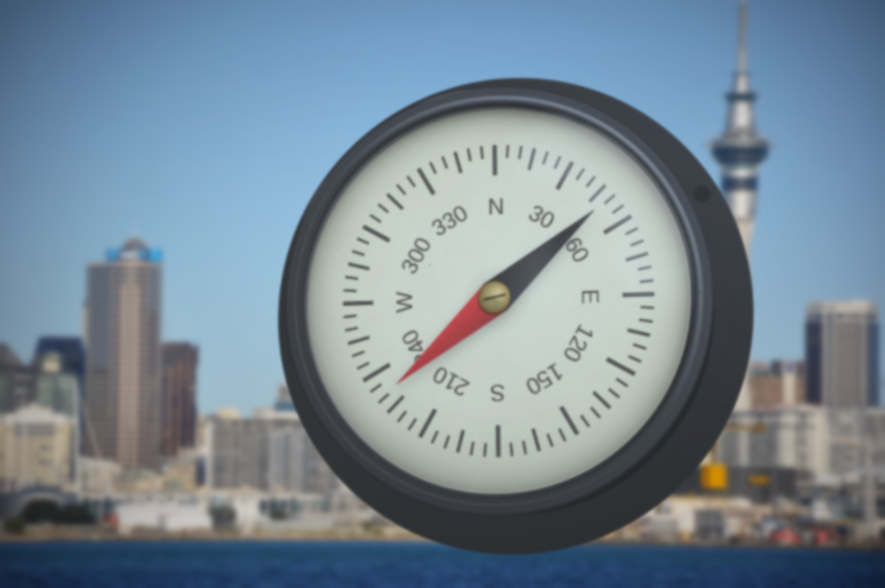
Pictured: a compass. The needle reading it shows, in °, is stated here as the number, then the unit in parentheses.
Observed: 230 (°)
